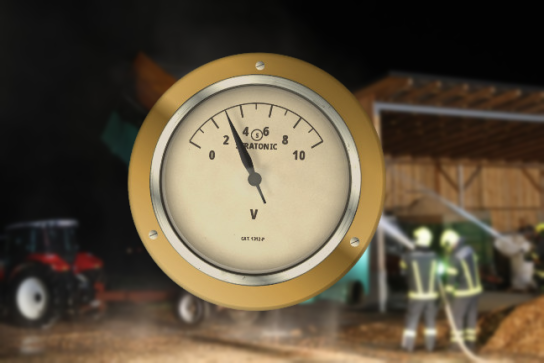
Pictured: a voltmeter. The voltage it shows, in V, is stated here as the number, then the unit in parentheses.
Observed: 3 (V)
